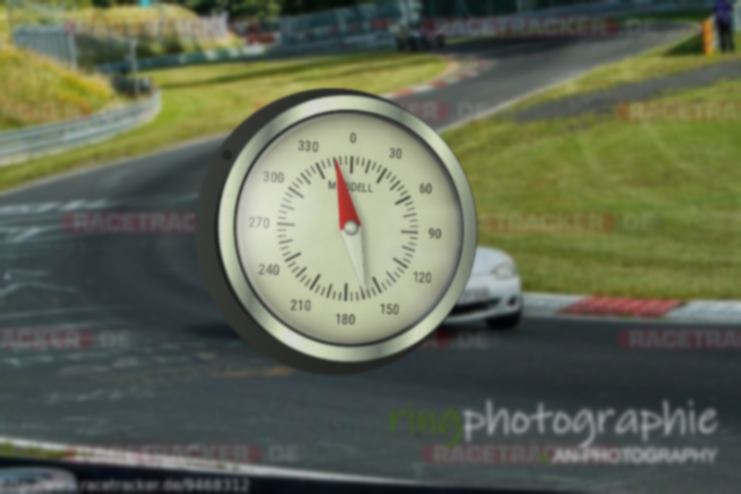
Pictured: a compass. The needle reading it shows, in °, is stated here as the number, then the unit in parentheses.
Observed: 345 (°)
